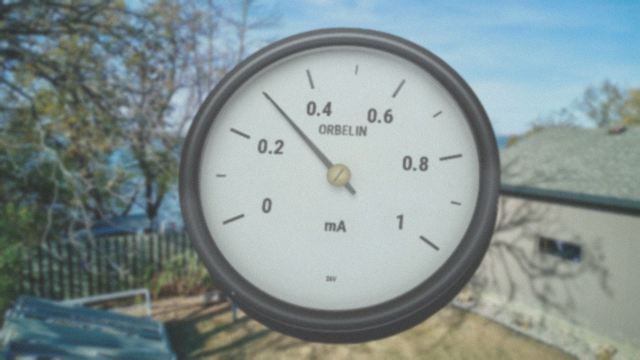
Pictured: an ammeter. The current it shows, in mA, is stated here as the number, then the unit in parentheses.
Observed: 0.3 (mA)
